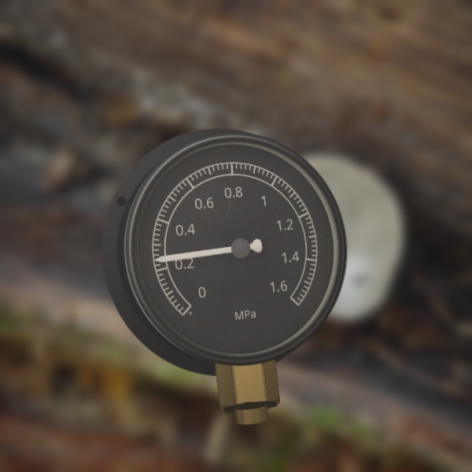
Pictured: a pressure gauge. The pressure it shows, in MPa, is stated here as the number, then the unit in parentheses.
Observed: 0.24 (MPa)
